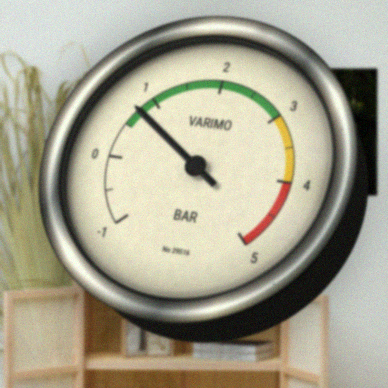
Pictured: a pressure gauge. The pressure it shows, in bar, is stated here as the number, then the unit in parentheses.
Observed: 0.75 (bar)
